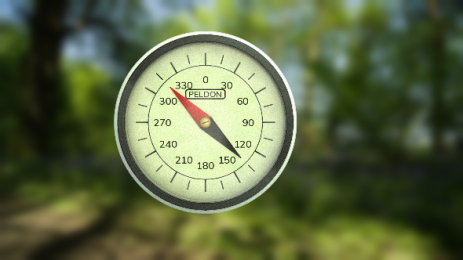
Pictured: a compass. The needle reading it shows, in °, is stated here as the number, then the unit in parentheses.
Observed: 315 (°)
